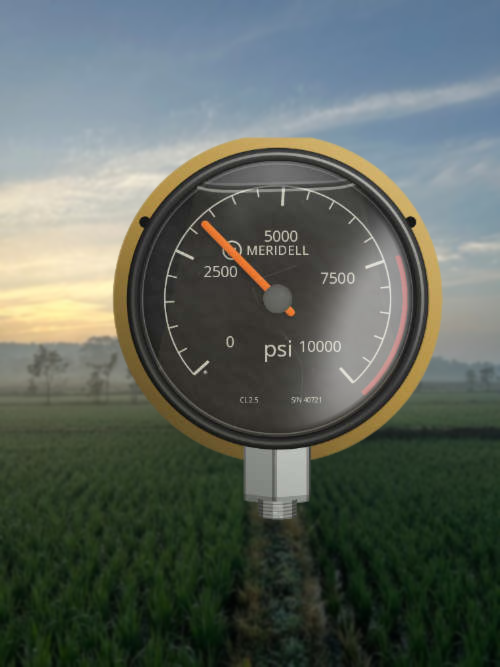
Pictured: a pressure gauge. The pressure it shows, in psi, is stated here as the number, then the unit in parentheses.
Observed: 3250 (psi)
